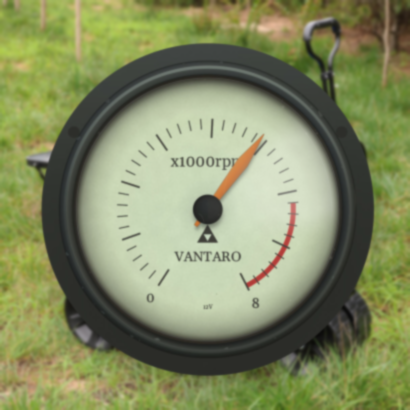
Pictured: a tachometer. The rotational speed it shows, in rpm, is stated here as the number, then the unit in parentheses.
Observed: 4900 (rpm)
